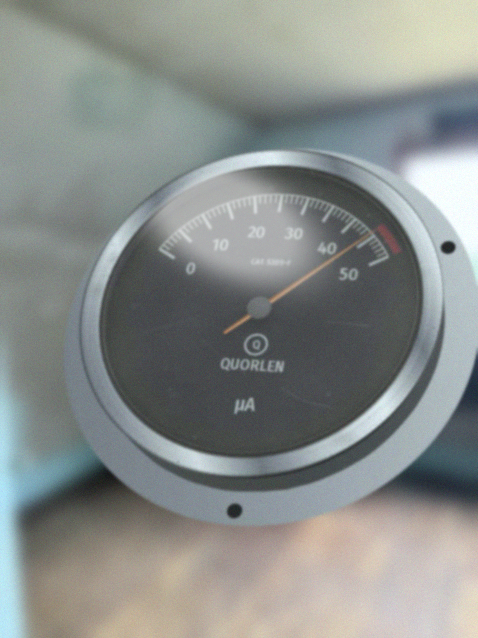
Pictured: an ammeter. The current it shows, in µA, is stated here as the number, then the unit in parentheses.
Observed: 45 (µA)
